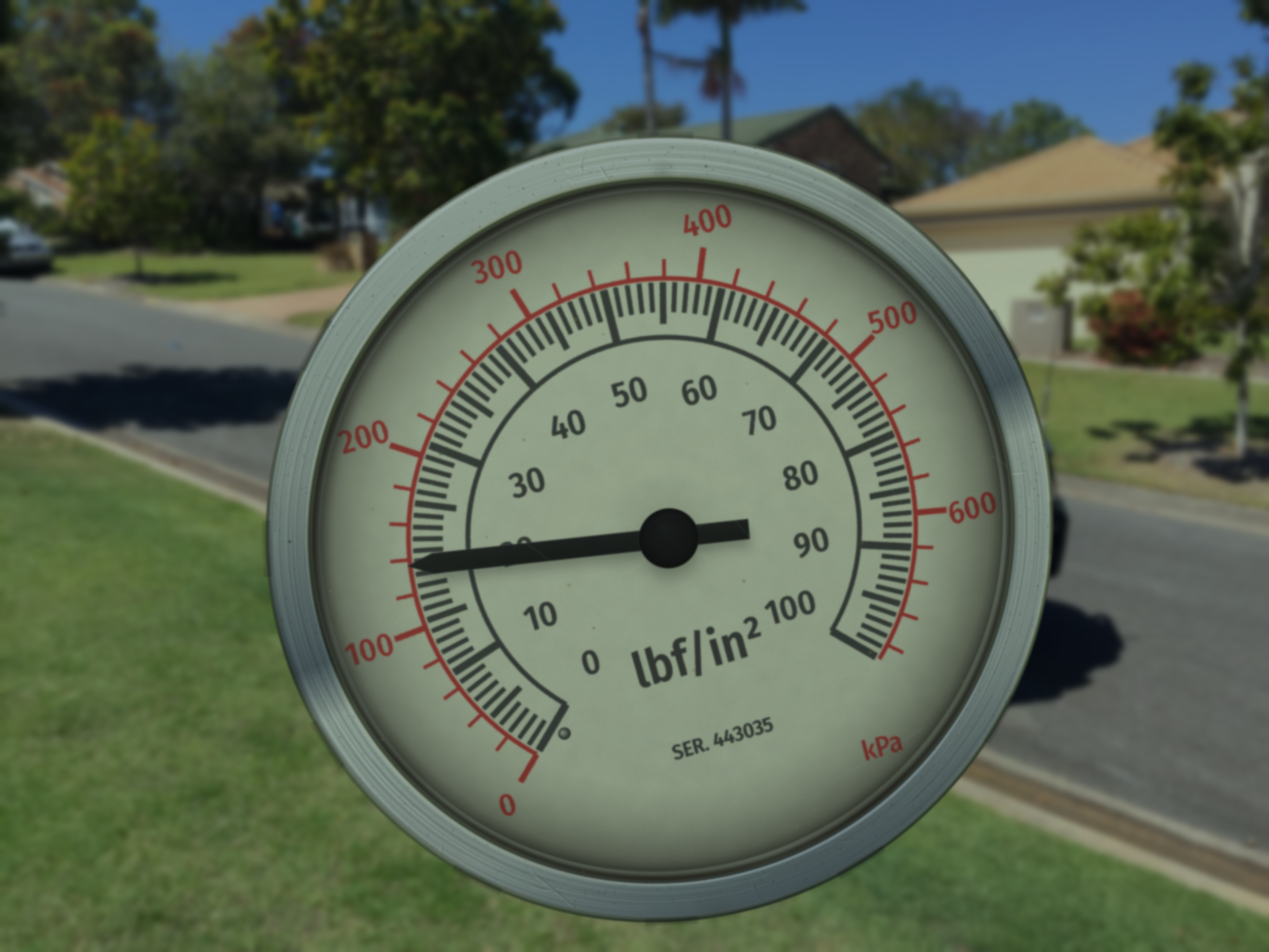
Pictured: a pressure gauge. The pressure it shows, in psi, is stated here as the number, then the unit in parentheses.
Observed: 20 (psi)
